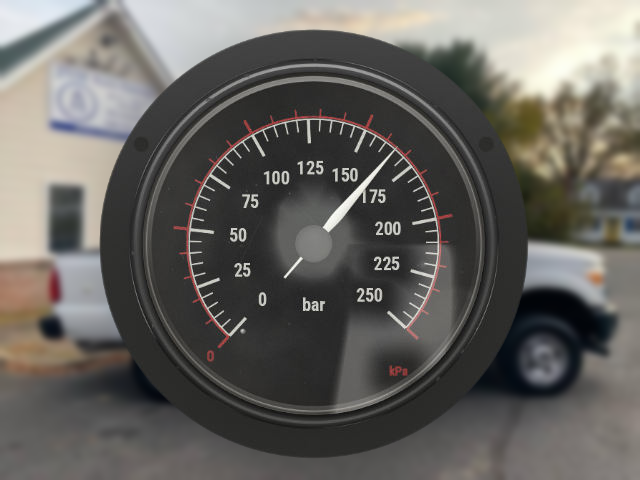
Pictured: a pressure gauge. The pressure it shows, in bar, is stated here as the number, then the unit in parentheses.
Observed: 165 (bar)
